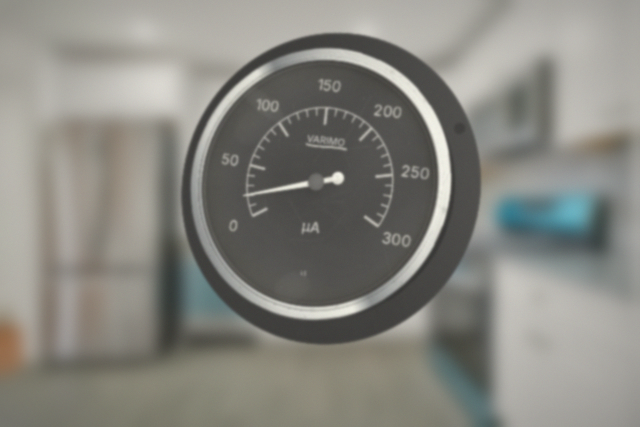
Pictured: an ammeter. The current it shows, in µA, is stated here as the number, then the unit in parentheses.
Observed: 20 (µA)
